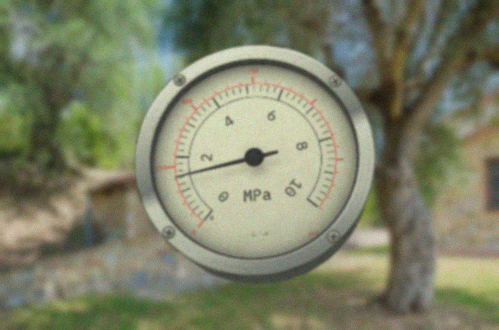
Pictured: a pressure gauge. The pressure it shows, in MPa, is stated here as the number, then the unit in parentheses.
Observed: 1.4 (MPa)
